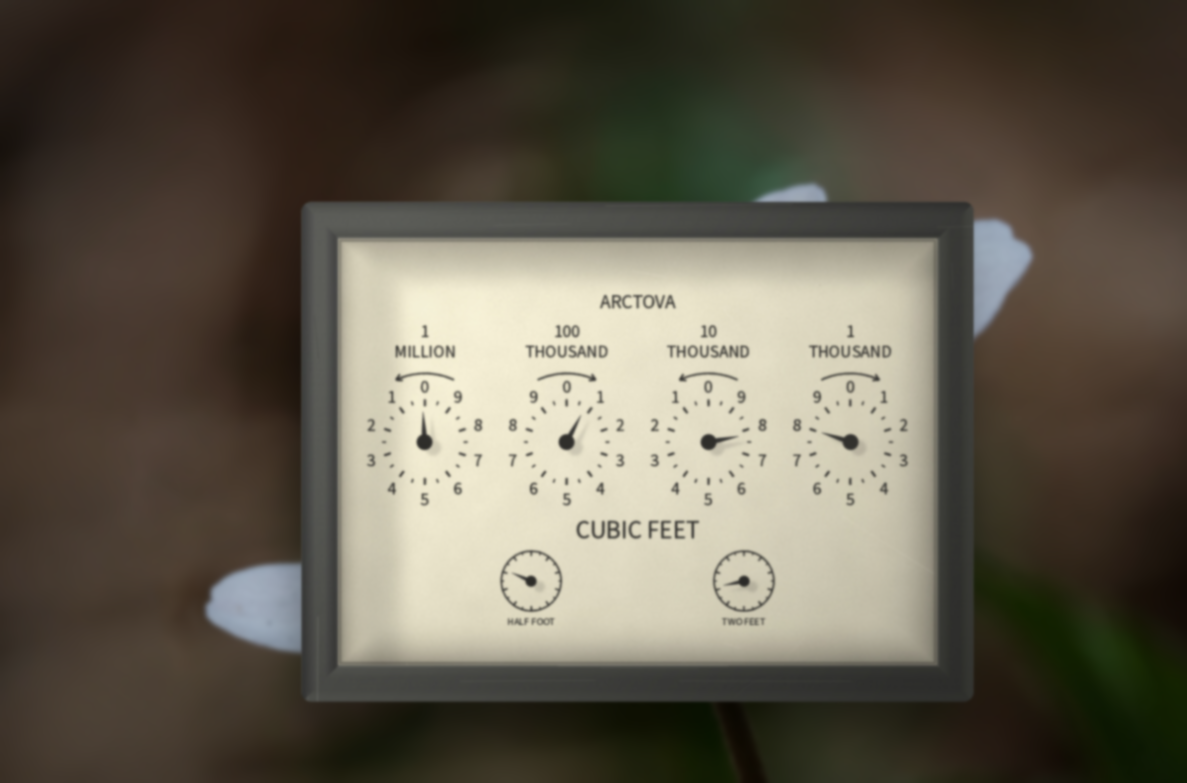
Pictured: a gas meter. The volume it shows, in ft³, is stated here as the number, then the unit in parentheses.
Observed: 7800 (ft³)
